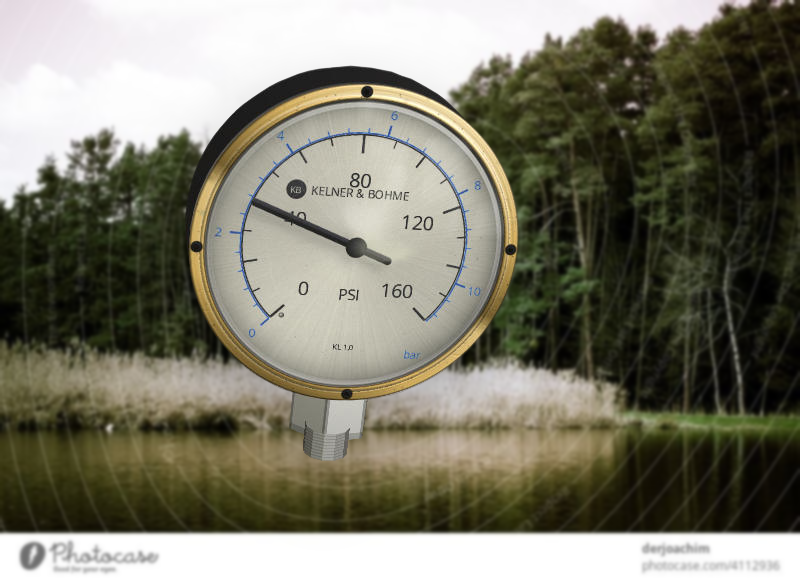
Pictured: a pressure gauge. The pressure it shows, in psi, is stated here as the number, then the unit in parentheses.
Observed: 40 (psi)
